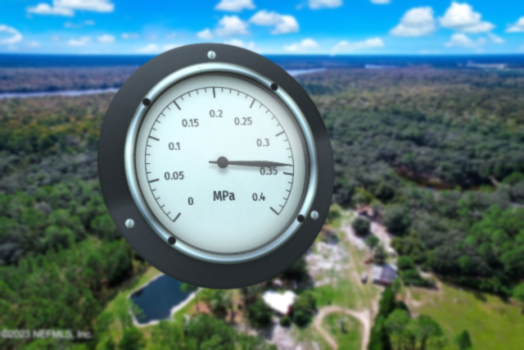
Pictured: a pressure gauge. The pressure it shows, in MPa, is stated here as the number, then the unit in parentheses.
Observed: 0.34 (MPa)
